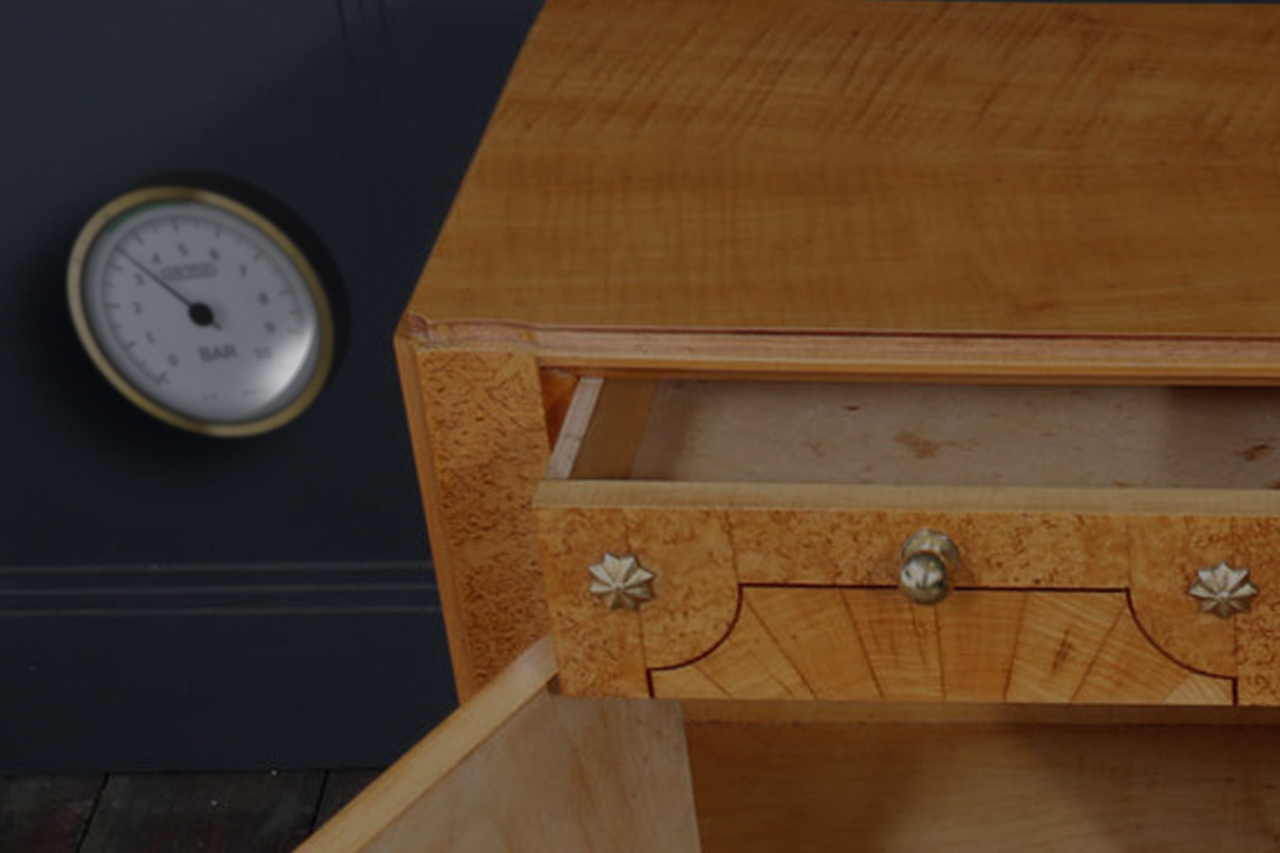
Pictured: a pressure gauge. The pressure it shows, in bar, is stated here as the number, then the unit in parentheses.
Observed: 3.5 (bar)
